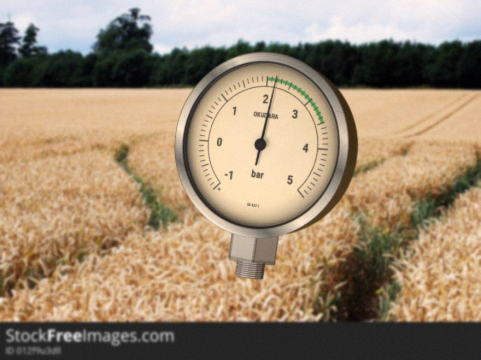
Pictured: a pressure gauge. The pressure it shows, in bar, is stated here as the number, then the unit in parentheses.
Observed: 2.2 (bar)
